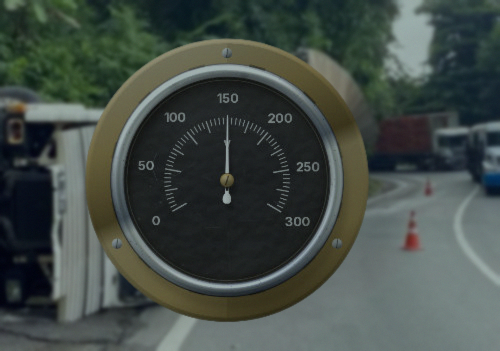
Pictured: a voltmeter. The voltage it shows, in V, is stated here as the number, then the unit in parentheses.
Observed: 150 (V)
